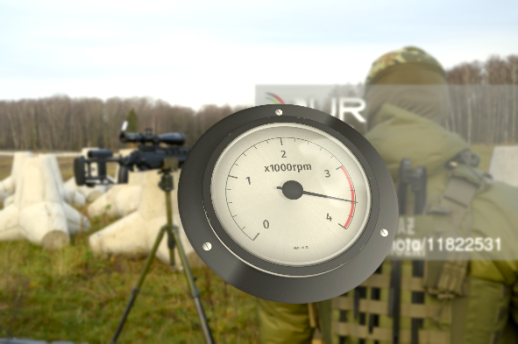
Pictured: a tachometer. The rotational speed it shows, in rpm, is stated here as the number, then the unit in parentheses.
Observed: 3600 (rpm)
